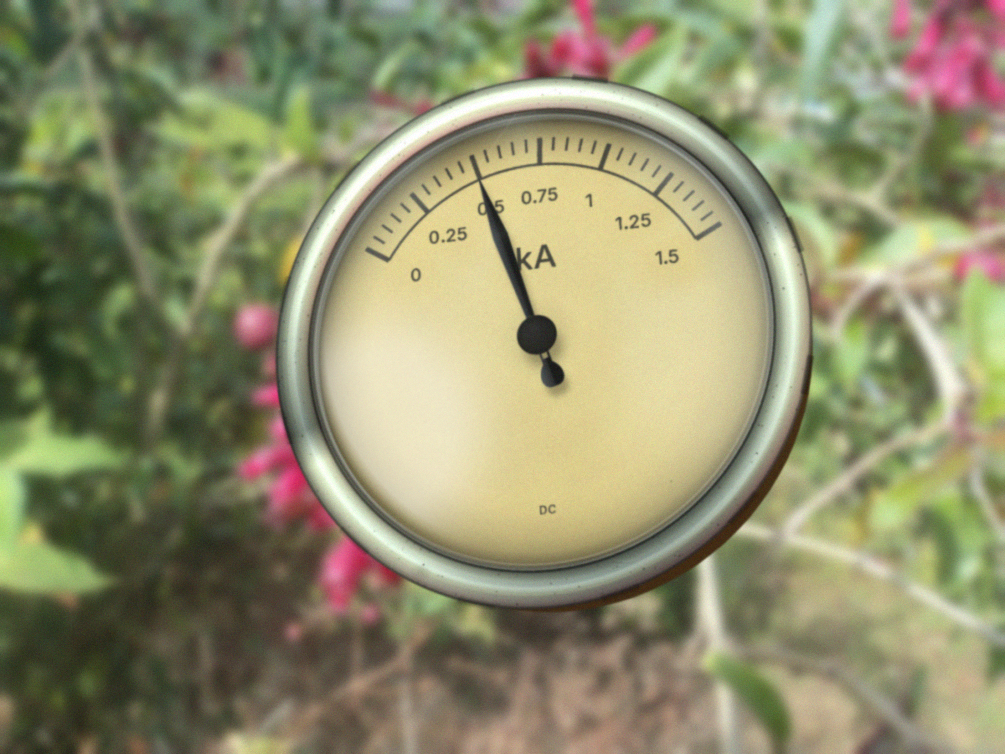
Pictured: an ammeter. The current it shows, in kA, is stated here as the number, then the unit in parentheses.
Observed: 0.5 (kA)
